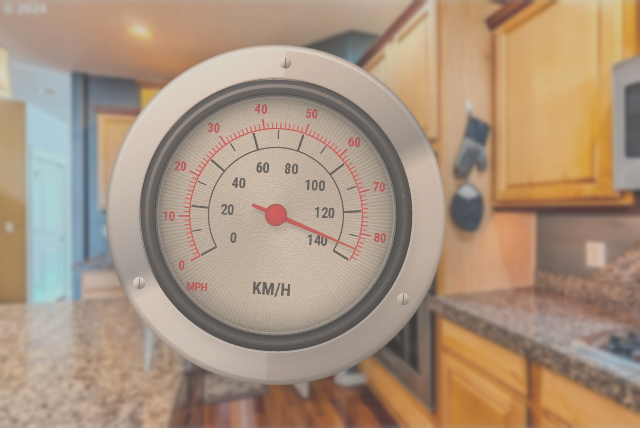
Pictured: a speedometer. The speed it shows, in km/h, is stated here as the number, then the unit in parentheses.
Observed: 135 (km/h)
